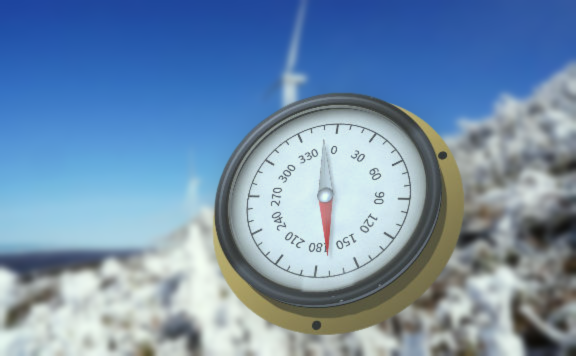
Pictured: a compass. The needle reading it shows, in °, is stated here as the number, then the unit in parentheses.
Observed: 170 (°)
